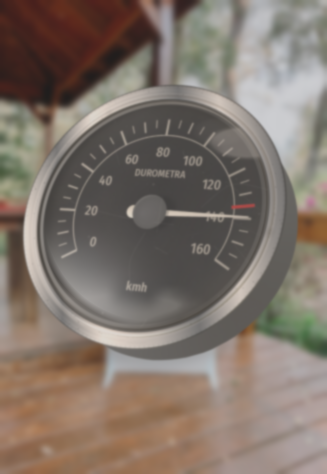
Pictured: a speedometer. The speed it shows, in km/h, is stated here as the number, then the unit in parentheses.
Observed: 140 (km/h)
